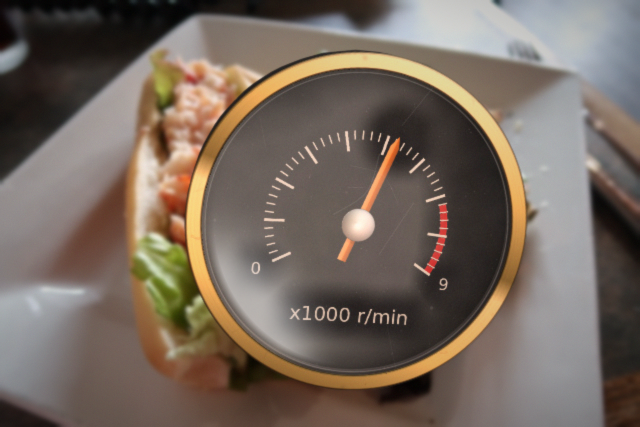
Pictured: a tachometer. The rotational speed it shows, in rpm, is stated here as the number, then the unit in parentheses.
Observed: 5200 (rpm)
